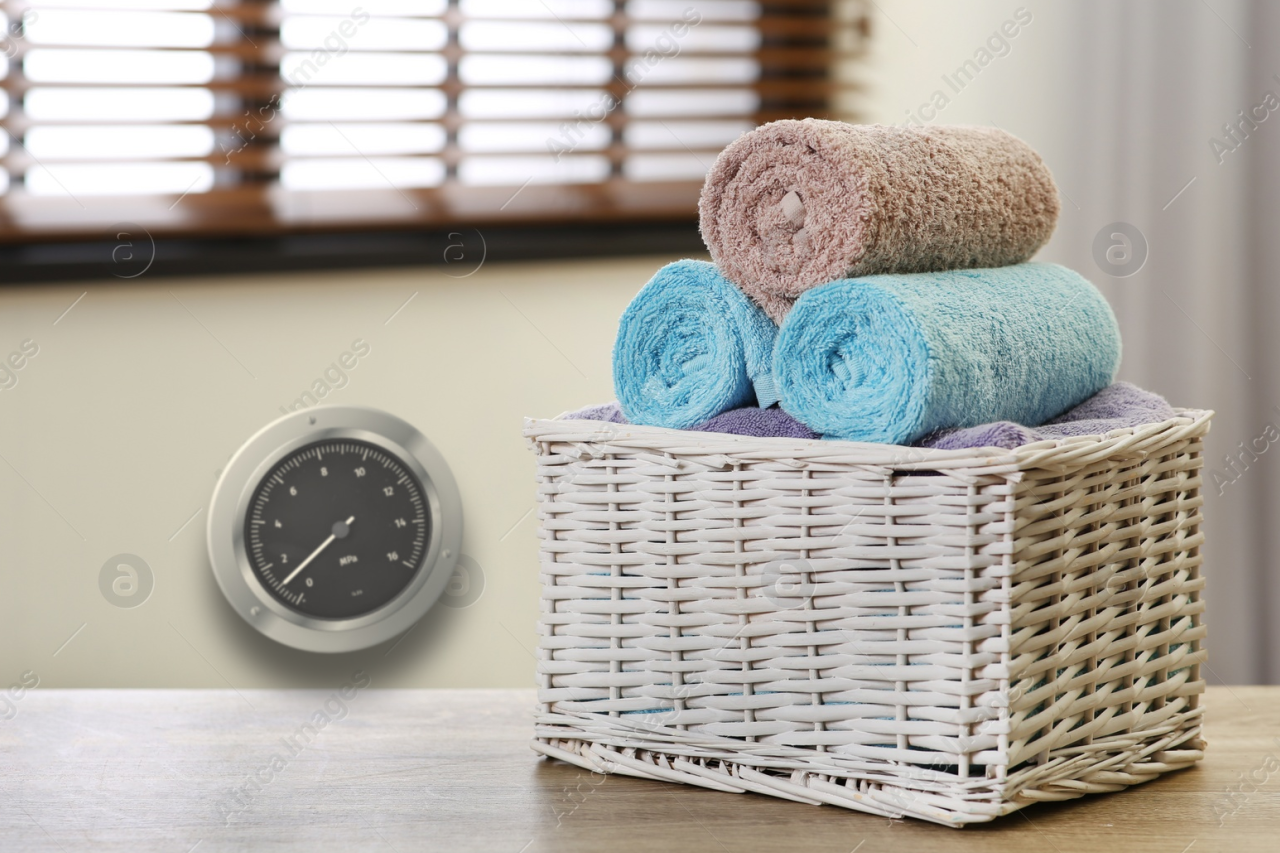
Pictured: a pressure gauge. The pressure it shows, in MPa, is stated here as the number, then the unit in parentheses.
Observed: 1 (MPa)
